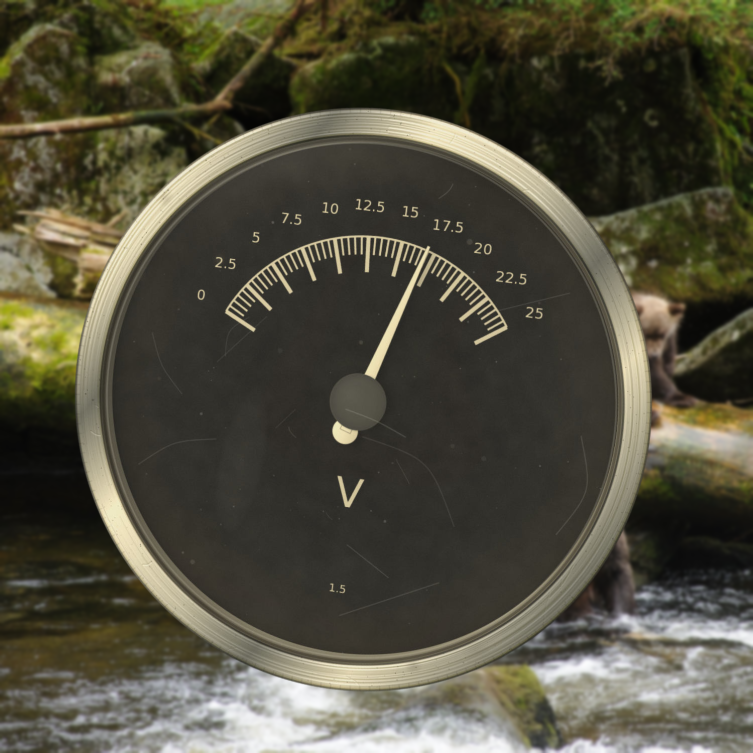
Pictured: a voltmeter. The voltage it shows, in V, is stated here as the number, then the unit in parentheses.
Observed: 17 (V)
